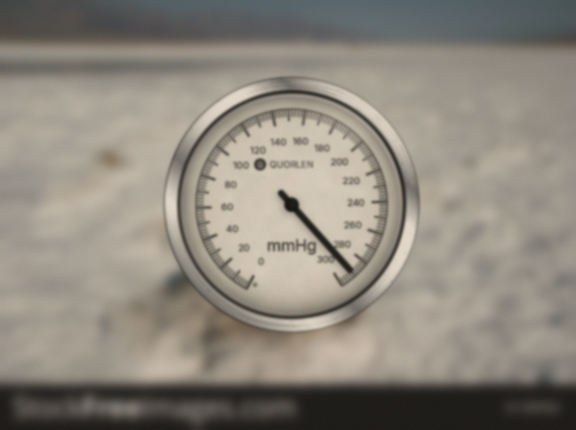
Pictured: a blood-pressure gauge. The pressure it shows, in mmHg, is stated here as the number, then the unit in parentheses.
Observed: 290 (mmHg)
